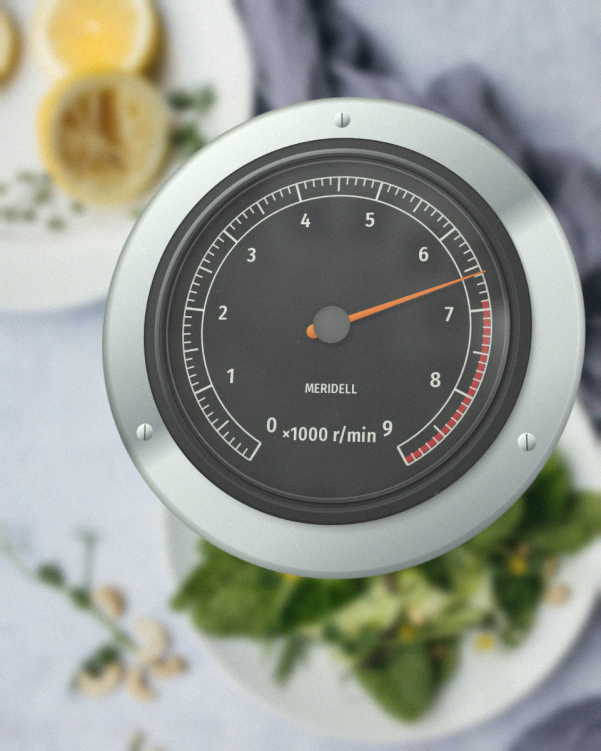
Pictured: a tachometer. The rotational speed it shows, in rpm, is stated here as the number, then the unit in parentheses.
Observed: 6600 (rpm)
